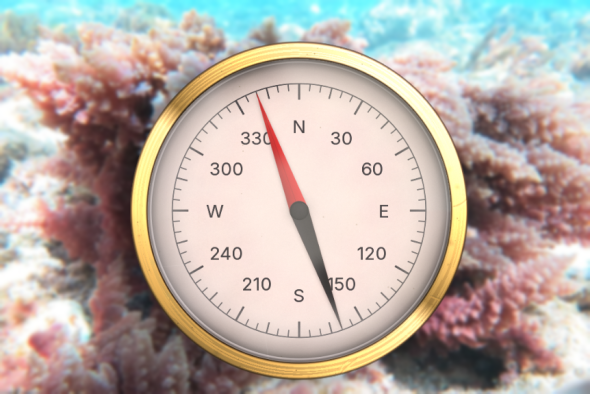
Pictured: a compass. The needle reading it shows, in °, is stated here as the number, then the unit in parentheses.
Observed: 340 (°)
